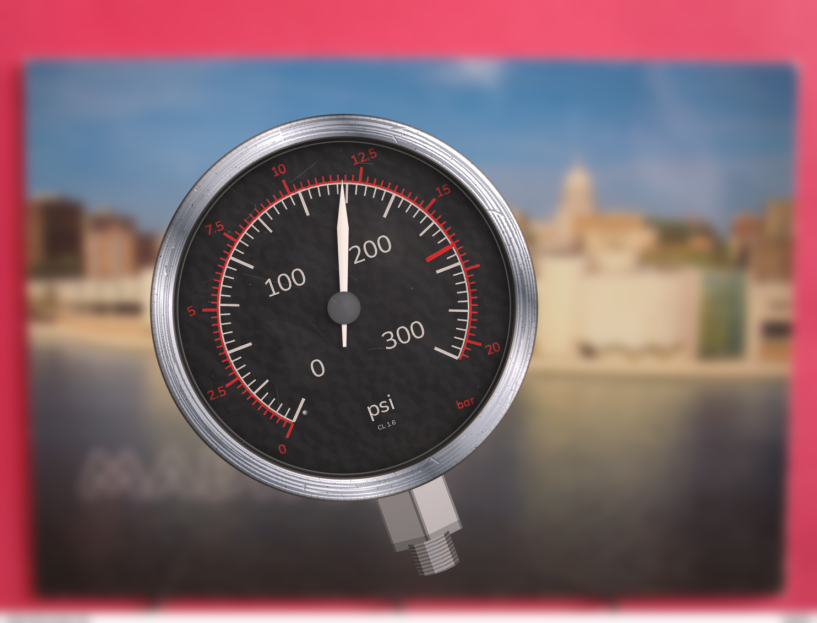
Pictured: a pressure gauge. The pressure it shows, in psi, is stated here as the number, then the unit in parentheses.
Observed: 172.5 (psi)
